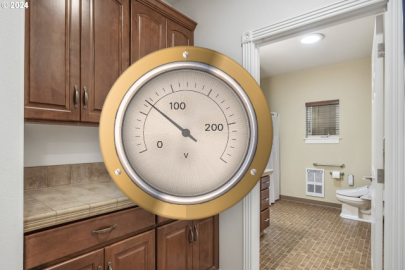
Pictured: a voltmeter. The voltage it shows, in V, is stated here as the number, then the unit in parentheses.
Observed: 65 (V)
